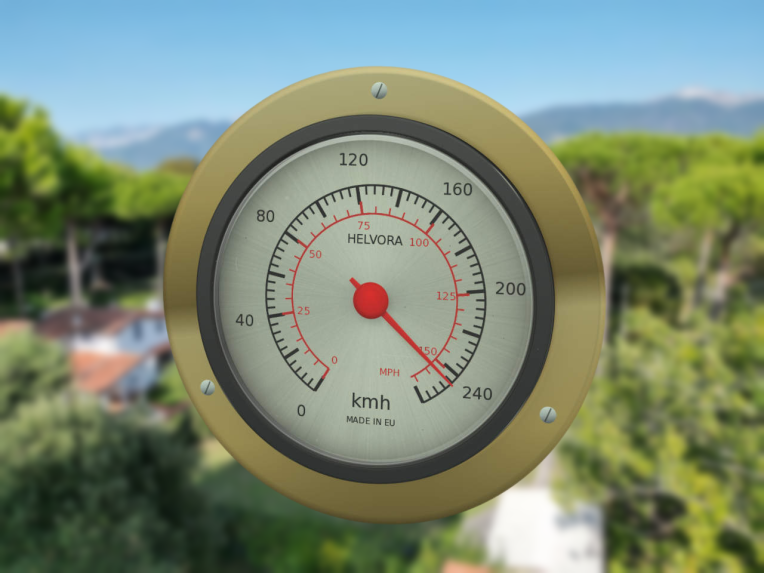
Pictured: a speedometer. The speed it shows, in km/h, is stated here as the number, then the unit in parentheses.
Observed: 244 (km/h)
